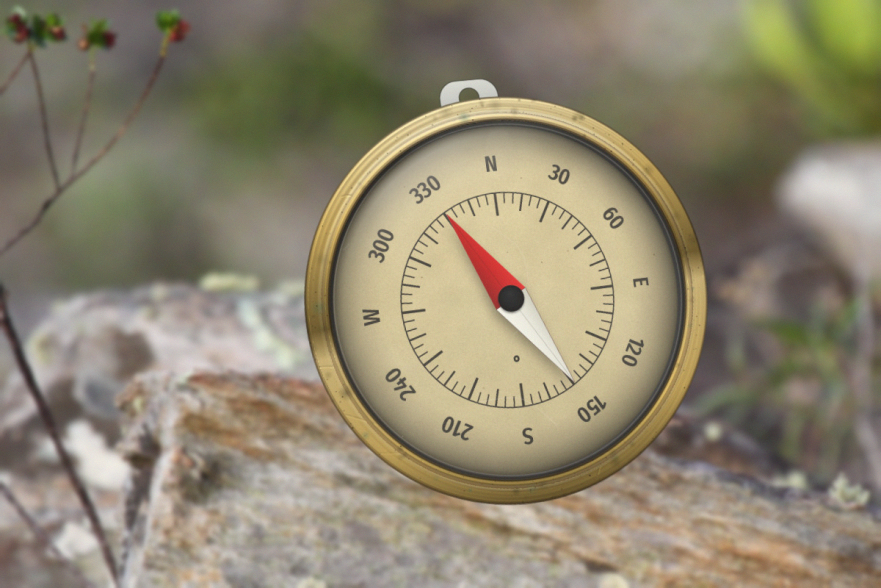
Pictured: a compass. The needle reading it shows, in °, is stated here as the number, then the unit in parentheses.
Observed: 330 (°)
